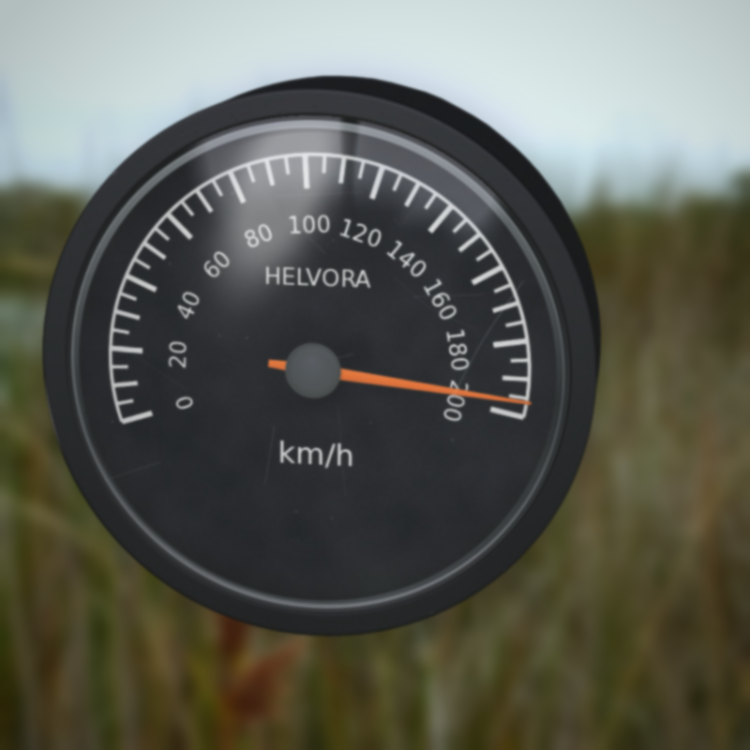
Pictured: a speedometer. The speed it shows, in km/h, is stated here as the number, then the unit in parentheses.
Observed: 195 (km/h)
